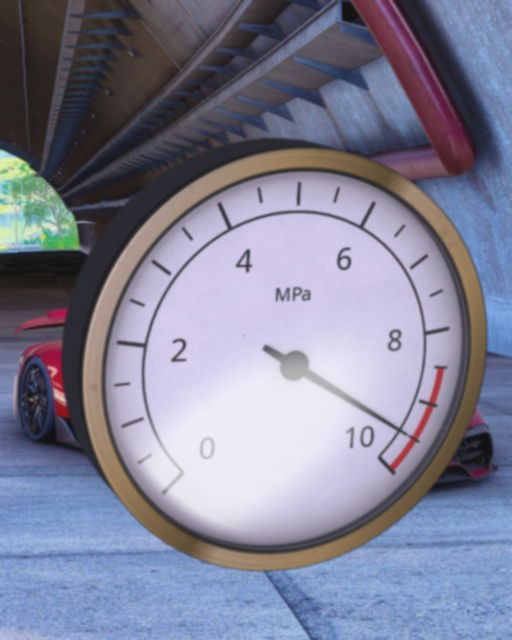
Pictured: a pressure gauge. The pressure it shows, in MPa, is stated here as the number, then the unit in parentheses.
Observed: 9.5 (MPa)
